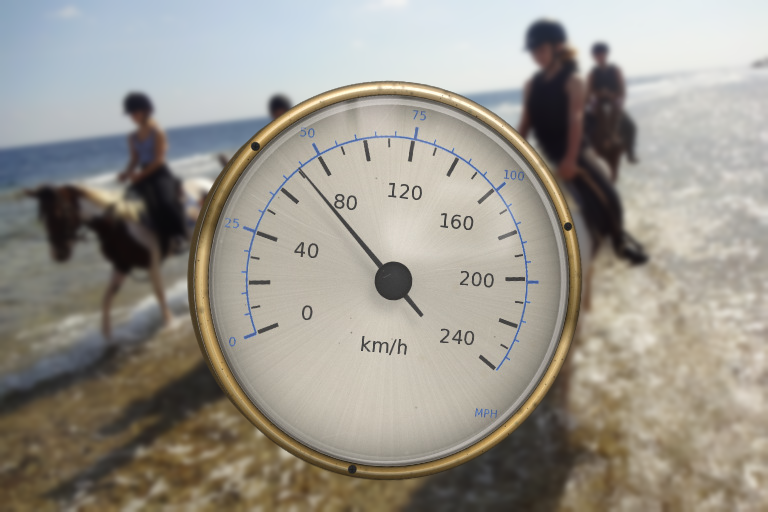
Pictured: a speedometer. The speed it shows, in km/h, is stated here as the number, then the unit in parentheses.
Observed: 70 (km/h)
